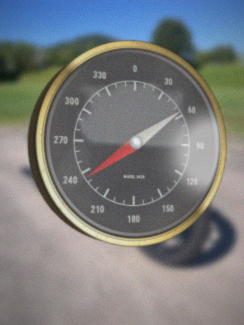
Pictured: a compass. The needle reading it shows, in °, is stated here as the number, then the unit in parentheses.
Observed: 235 (°)
